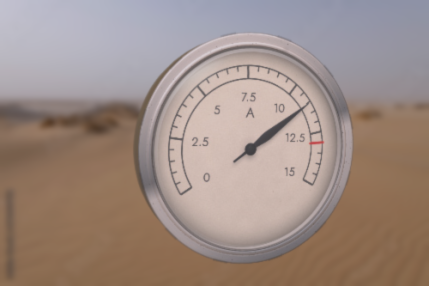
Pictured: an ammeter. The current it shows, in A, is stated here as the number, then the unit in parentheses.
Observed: 11 (A)
